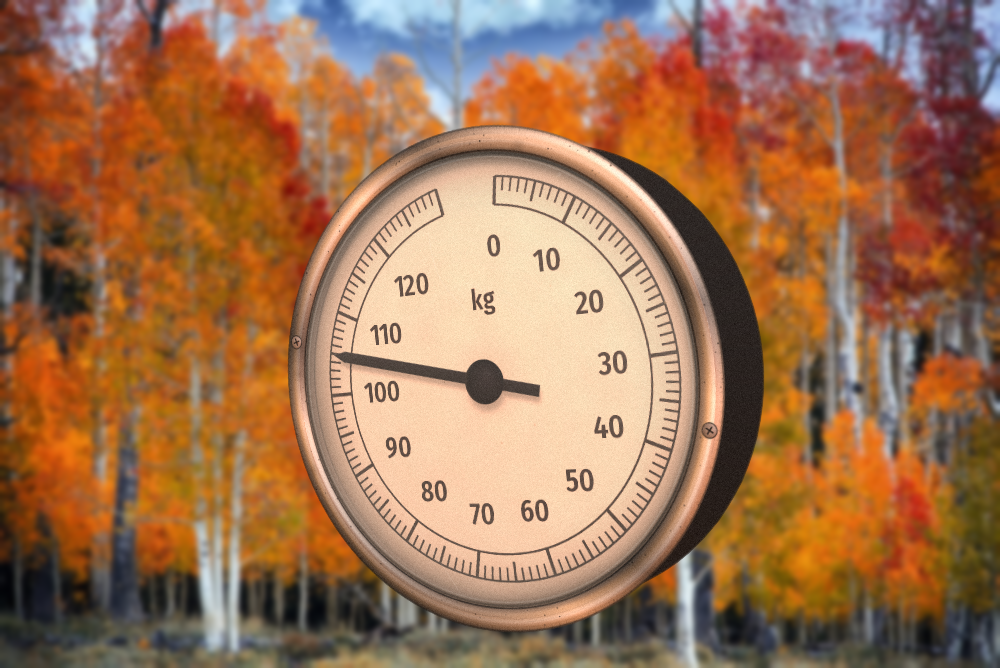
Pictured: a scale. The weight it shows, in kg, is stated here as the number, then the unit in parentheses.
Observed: 105 (kg)
